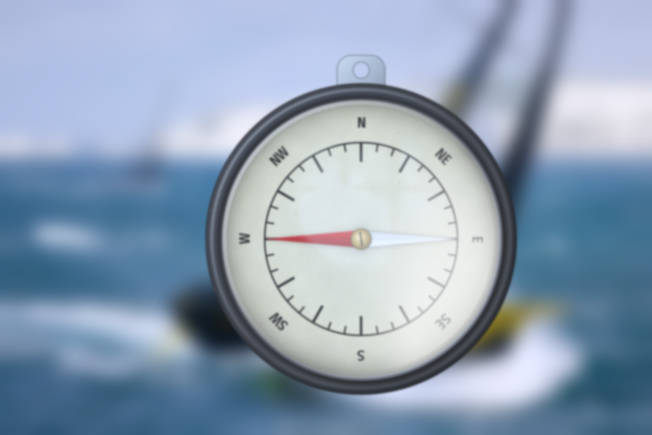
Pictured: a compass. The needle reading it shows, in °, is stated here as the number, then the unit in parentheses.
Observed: 270 (°)
